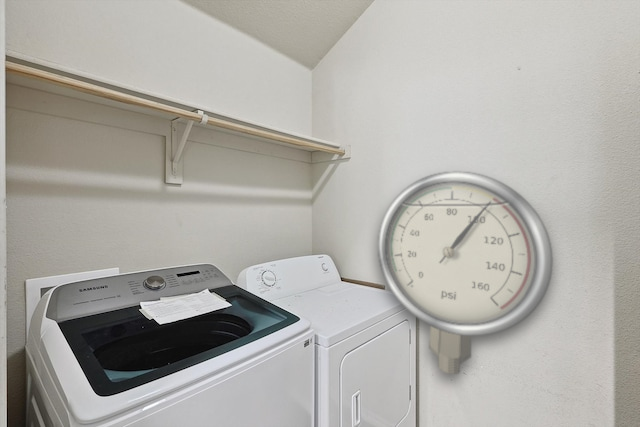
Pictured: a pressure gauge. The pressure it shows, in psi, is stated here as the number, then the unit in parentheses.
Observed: 100 (psi)
